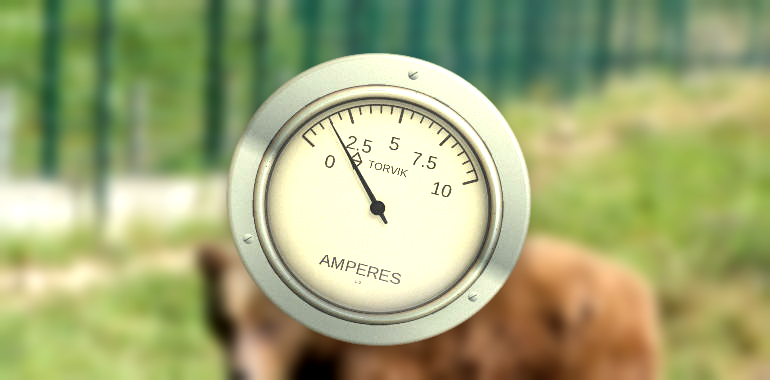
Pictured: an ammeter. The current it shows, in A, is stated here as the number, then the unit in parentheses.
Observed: 1.5 (A)
